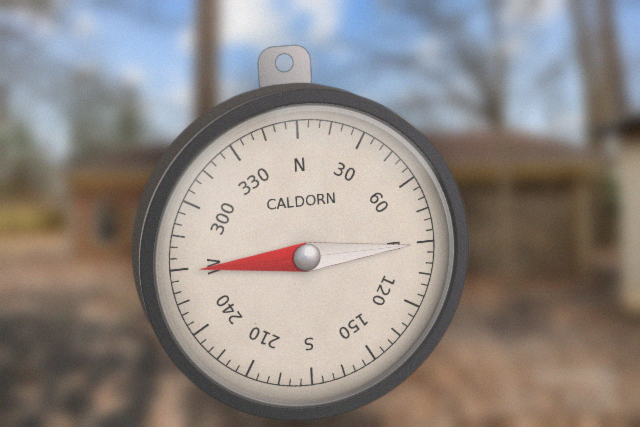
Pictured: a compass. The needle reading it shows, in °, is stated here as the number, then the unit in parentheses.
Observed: 270 (°)
